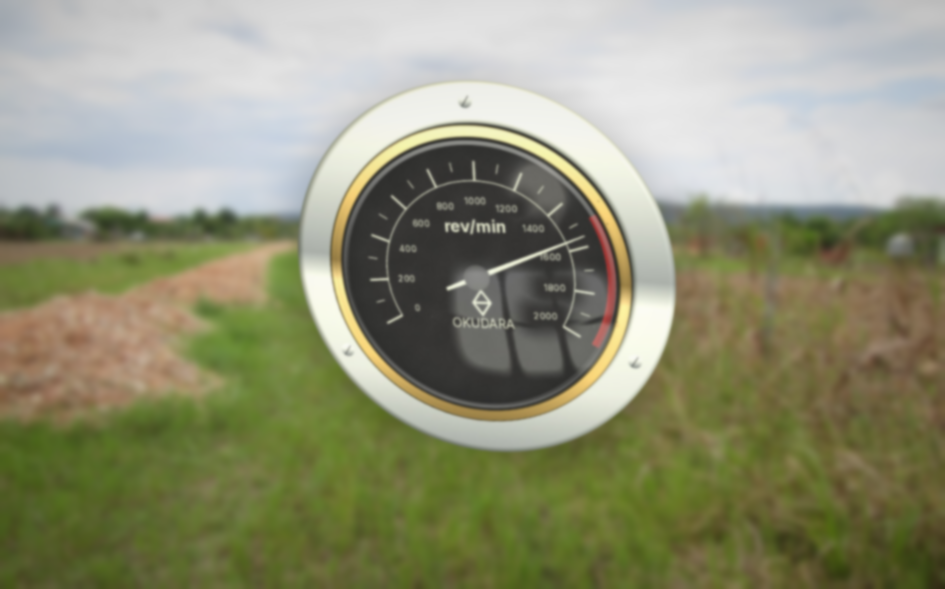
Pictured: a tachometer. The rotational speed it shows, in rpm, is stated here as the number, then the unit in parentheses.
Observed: 1550 (rpm)
